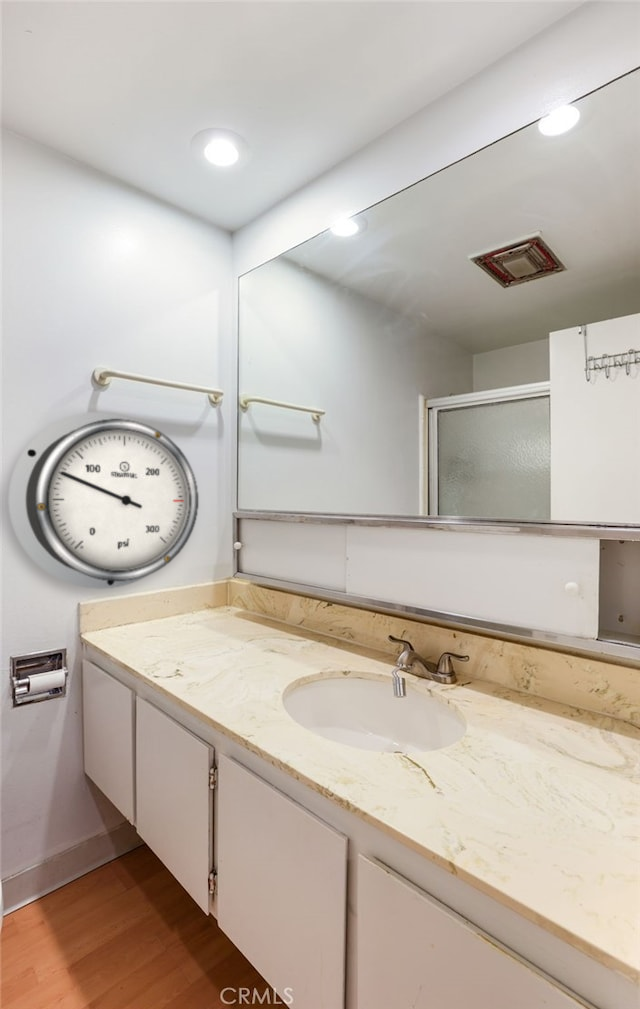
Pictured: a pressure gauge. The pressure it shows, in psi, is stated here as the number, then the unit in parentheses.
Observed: 75 (psi)
